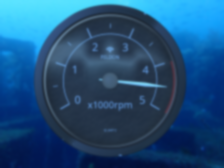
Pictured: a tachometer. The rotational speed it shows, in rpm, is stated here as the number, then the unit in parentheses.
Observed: 4500 (rpm)
